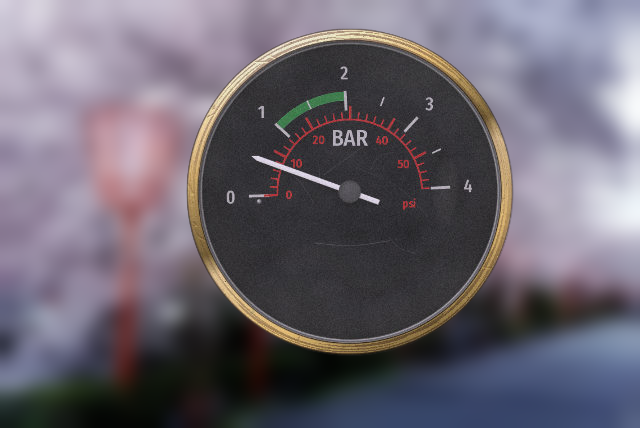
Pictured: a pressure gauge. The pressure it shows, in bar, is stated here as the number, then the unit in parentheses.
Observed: 0.5 (bar)
